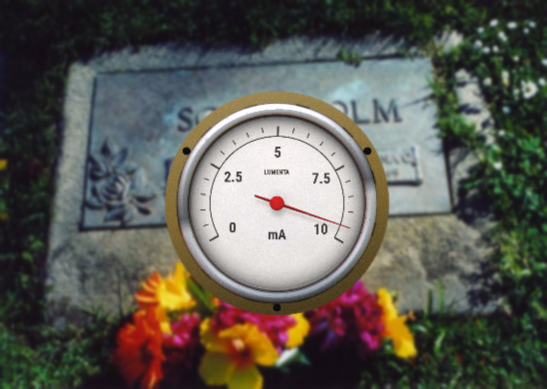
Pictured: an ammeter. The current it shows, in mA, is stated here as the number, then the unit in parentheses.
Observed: 9.5 (mA)
